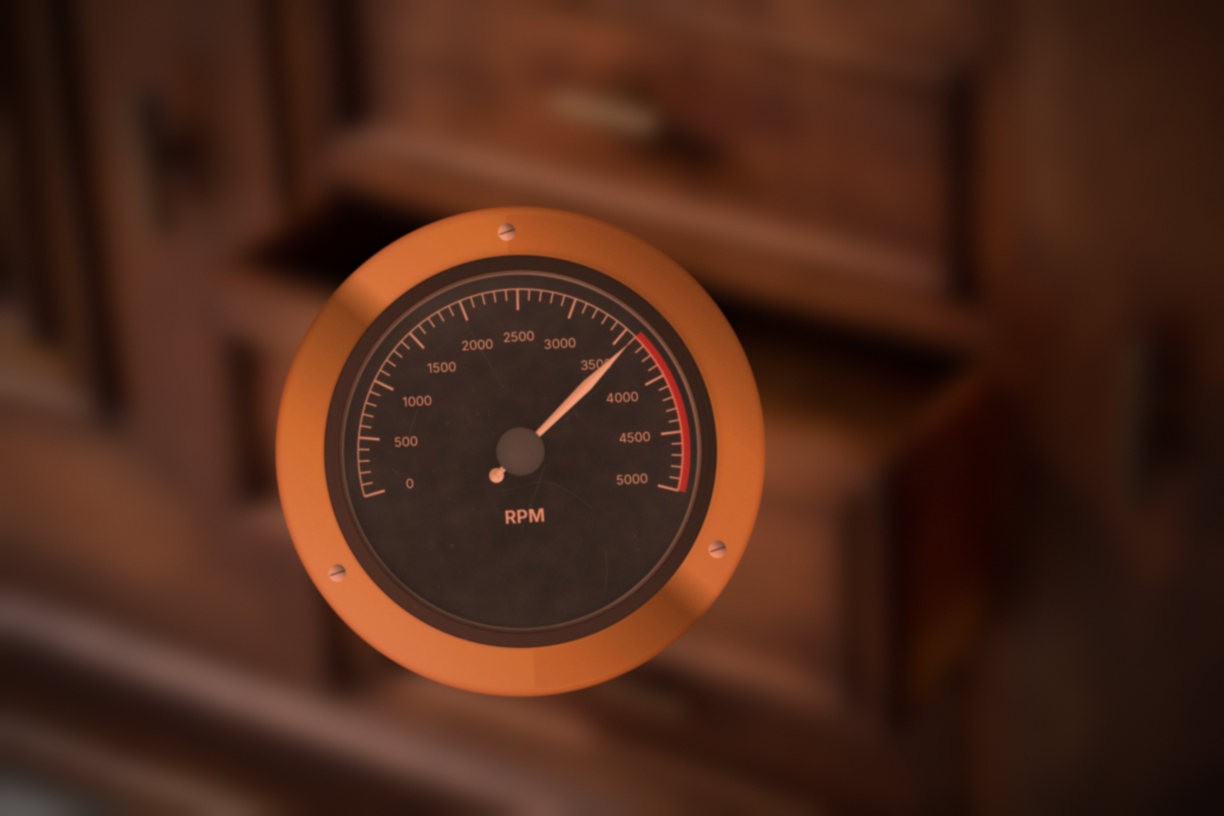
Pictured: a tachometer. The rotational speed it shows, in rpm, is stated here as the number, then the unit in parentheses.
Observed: 3600 (rpm)
